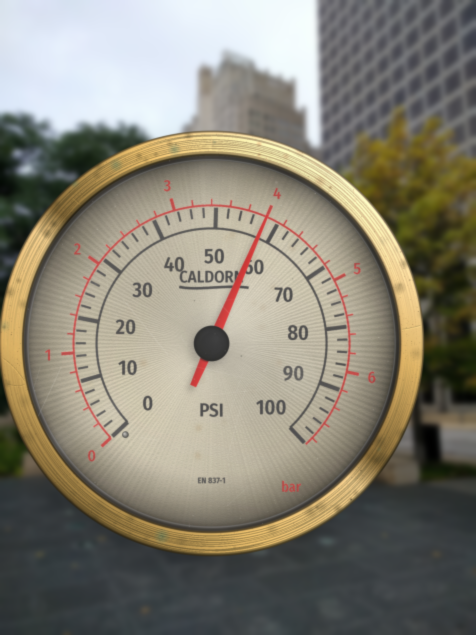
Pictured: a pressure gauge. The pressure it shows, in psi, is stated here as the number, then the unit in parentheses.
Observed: 58 (psi)
